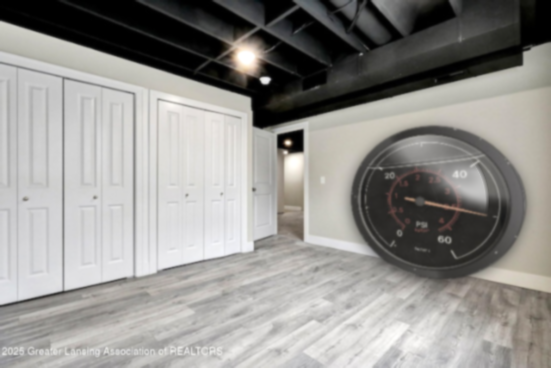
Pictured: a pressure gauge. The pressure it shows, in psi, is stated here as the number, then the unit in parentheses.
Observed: 50 (psi)
